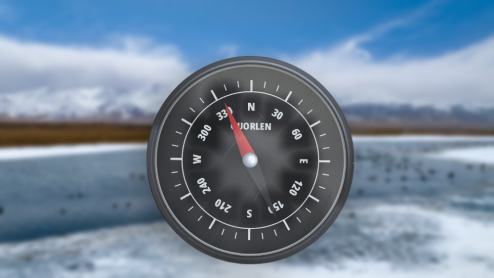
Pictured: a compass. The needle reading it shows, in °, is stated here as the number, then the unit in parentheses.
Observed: 335 (°)
